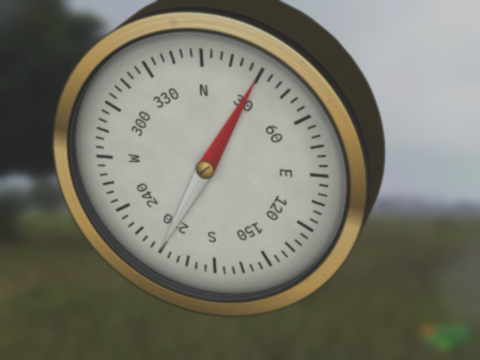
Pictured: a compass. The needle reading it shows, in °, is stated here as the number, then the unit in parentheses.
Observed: 30 (°)
